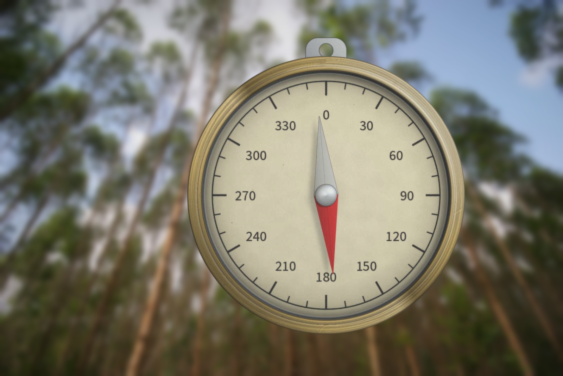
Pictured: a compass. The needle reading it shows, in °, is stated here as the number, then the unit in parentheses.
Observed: 175 (°)
